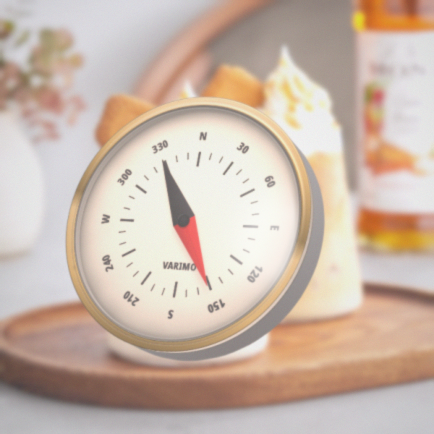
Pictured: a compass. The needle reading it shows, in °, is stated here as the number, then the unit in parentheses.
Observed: 150 (°)
